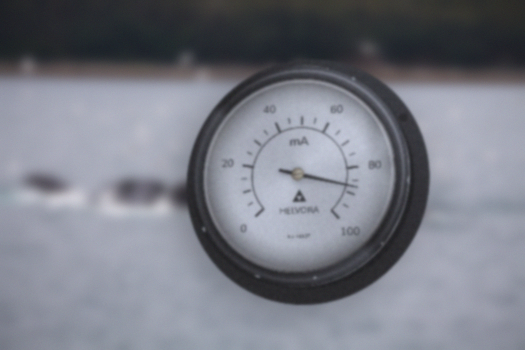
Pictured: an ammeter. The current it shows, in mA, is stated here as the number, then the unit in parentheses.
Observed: 87.5 (mA)
